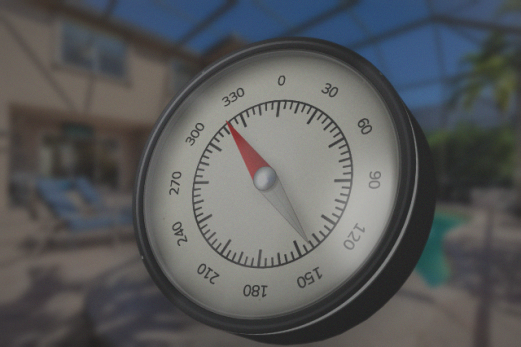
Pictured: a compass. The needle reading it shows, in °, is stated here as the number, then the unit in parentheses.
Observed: 320 (°)
